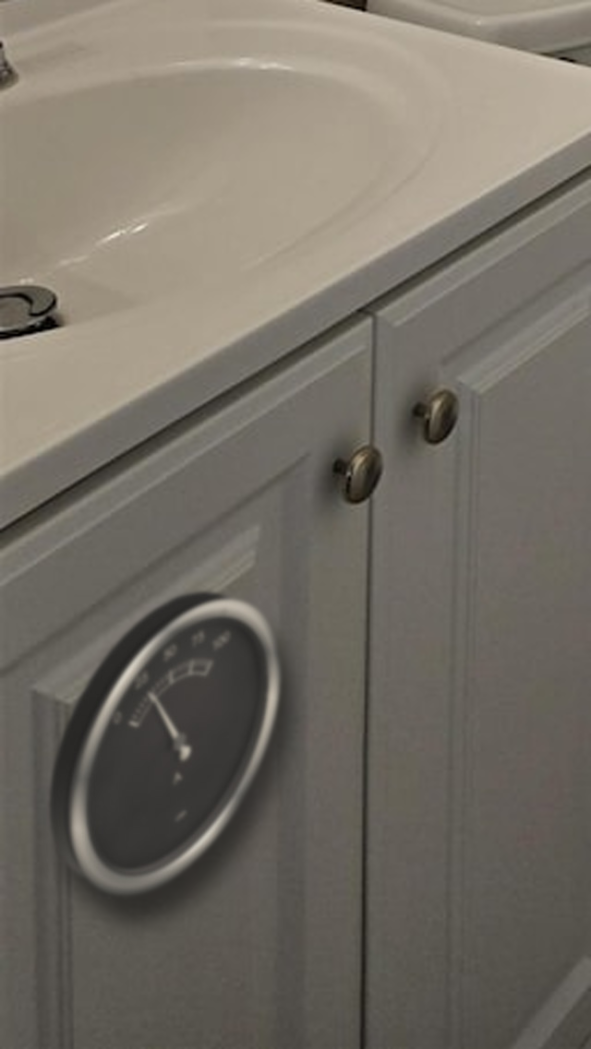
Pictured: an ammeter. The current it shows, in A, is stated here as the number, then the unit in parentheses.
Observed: 25 (A)
